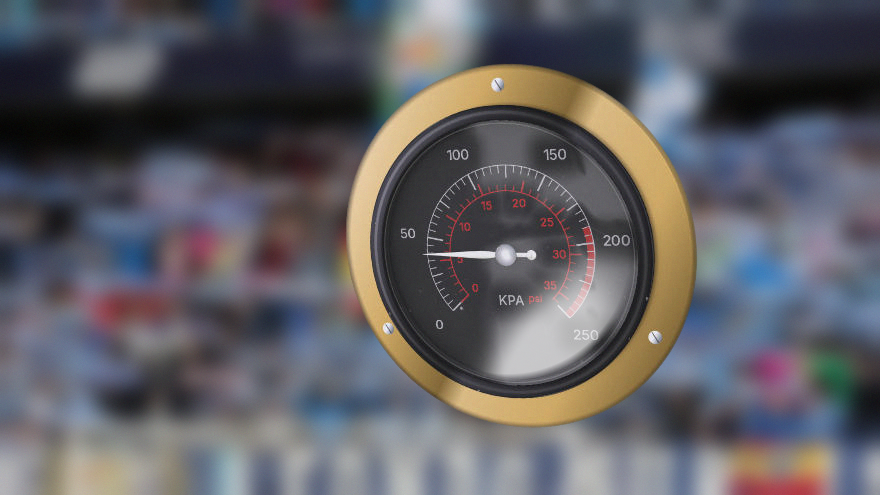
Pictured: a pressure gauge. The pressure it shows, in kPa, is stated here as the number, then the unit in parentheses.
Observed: 40 (kPa)
